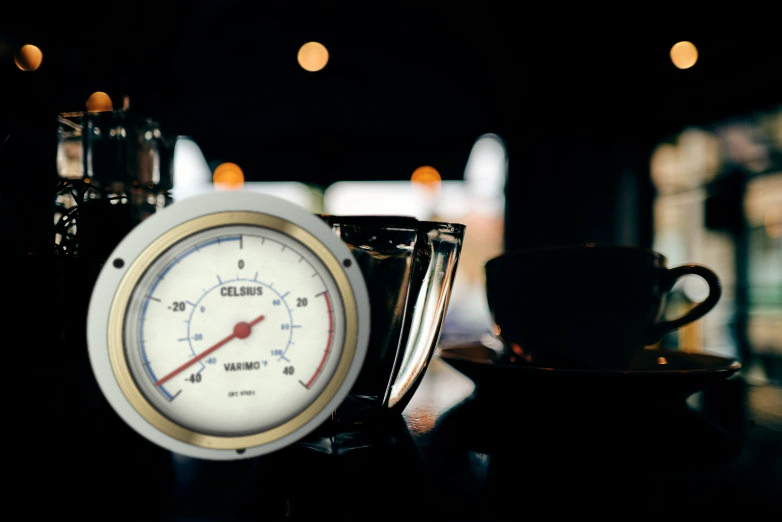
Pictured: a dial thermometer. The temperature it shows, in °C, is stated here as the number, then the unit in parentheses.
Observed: -36 (°C)
